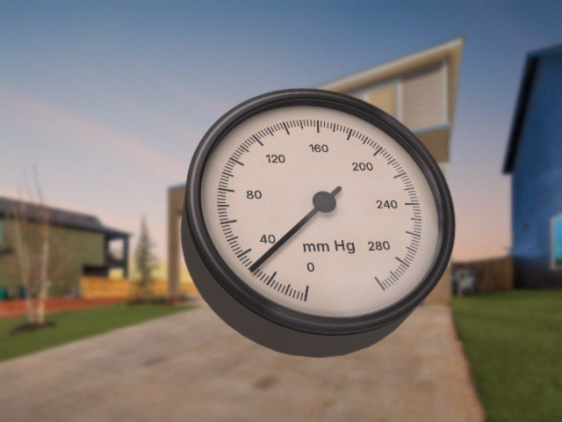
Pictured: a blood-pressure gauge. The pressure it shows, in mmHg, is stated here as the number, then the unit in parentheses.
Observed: 30 (mmHg)
